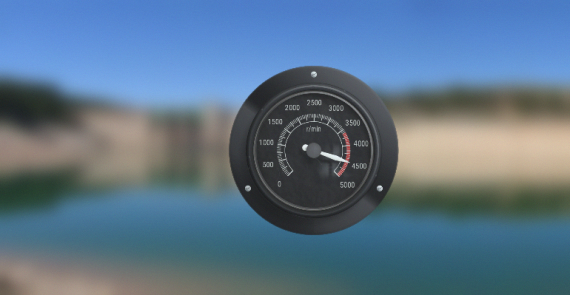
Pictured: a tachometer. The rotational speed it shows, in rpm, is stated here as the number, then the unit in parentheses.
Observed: 4500 (rpm)
